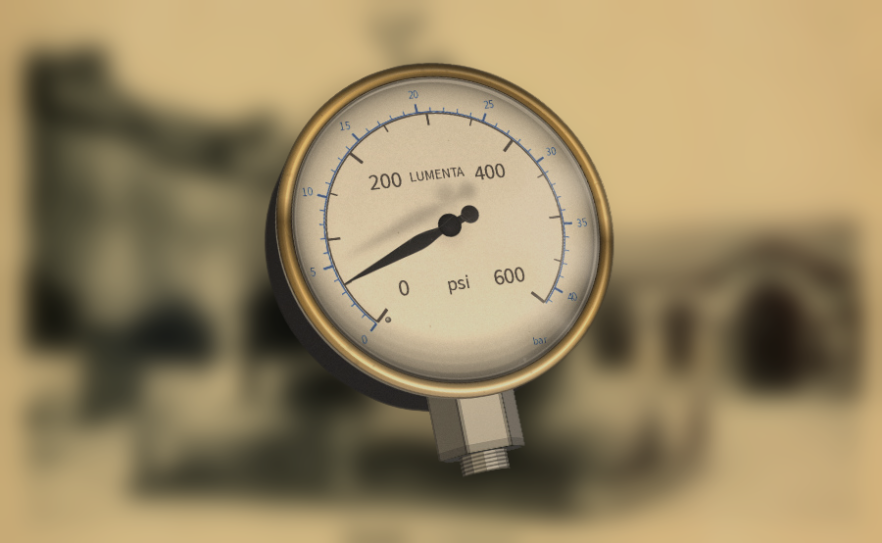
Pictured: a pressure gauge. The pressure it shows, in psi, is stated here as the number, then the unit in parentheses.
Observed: 50 (psi)
